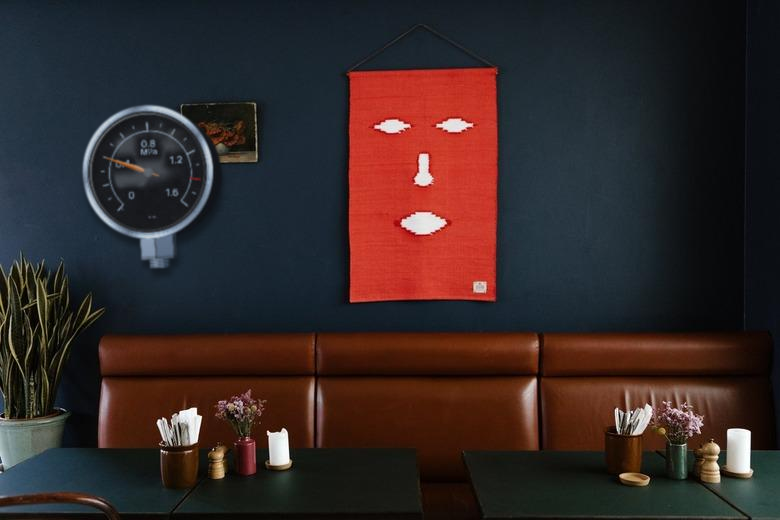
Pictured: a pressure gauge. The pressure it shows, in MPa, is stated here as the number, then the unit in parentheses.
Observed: 0.4 (MPa)
